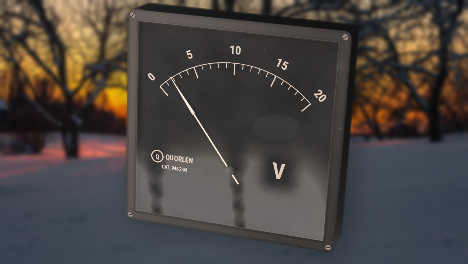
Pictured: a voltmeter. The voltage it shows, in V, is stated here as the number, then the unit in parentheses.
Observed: 2 (V)
